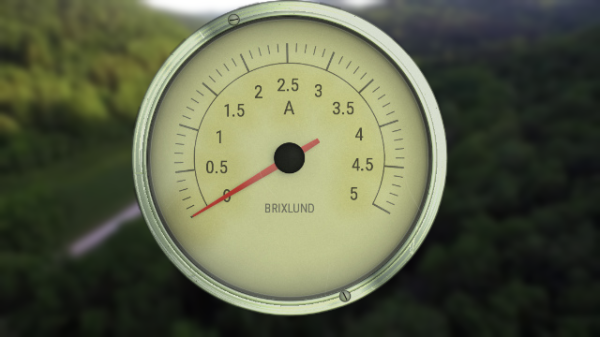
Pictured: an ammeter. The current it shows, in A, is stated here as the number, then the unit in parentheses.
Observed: 0 (A)
